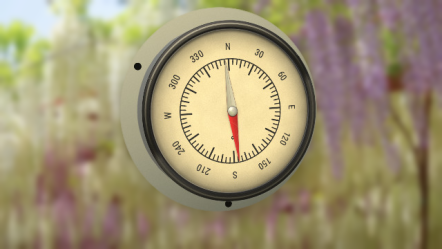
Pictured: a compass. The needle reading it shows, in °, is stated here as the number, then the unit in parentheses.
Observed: 175 (°)
